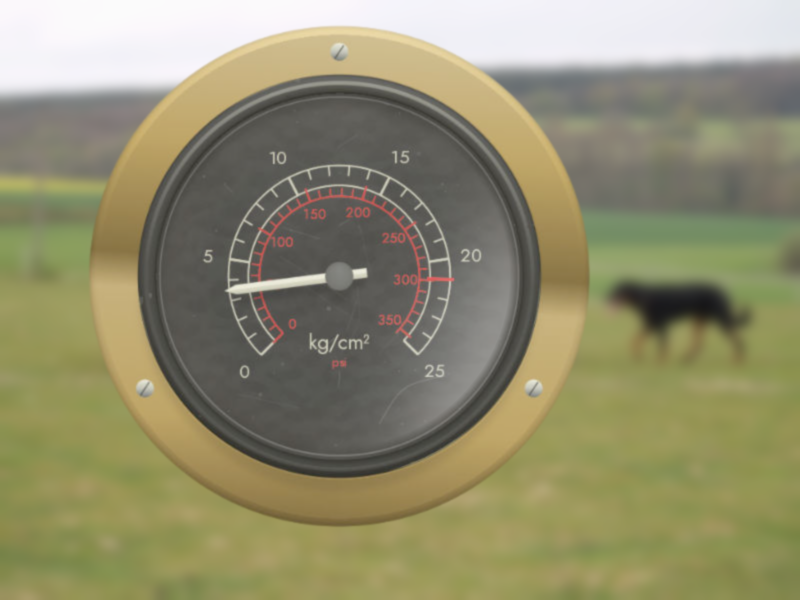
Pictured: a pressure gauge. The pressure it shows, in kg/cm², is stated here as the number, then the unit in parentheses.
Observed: 3.5 (kg/cm²)
